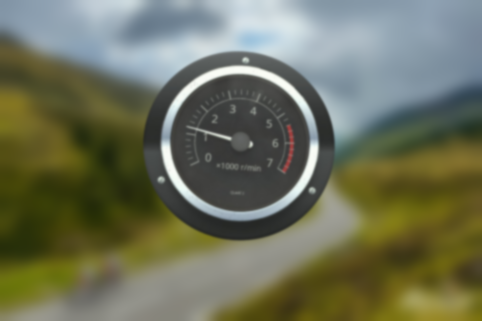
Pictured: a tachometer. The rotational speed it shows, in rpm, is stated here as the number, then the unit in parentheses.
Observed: 1200 (rpm)
